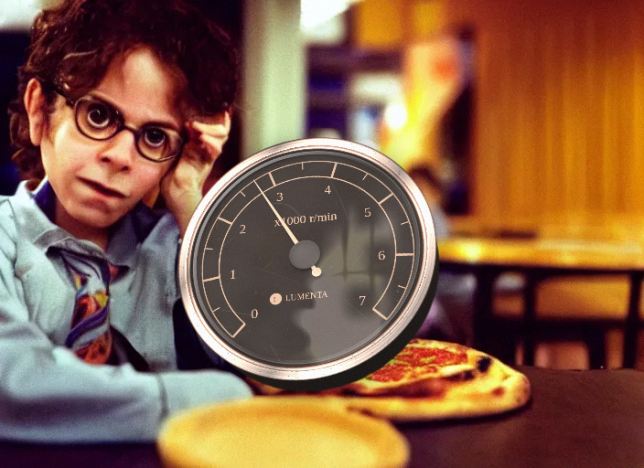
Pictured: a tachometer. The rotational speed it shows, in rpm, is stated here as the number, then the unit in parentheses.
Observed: 2750 (rpm)
